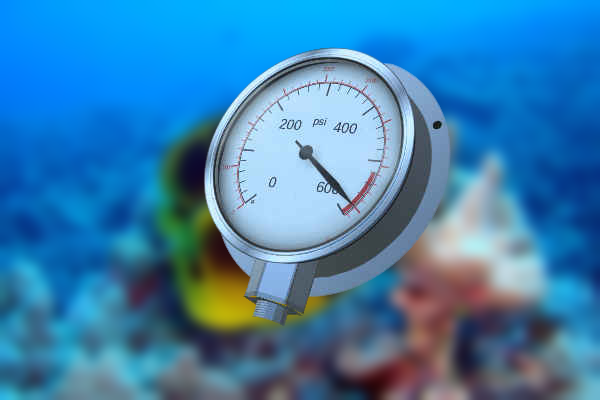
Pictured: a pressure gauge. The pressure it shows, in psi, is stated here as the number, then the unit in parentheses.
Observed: 580 (psi)
